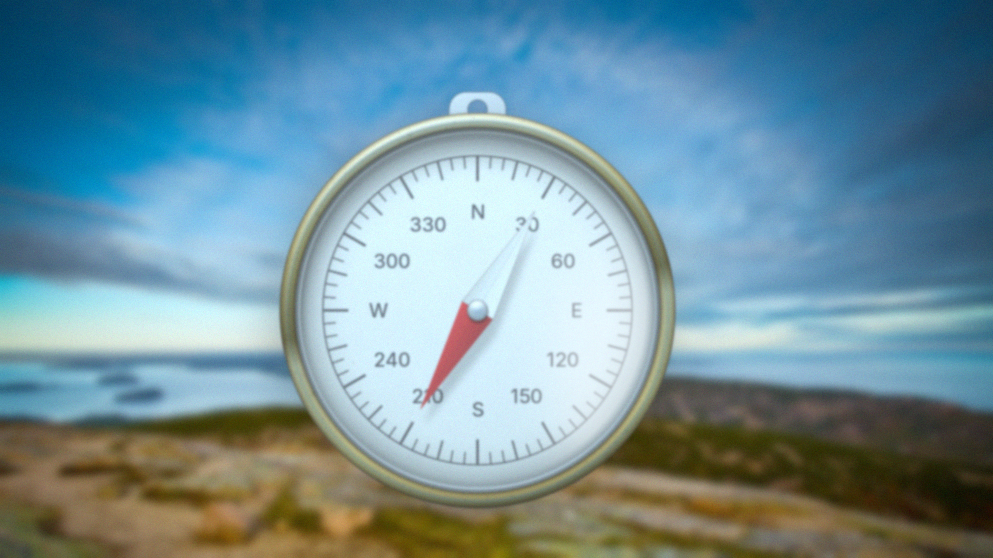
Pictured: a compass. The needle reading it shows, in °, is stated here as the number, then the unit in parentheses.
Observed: 210 (°)
